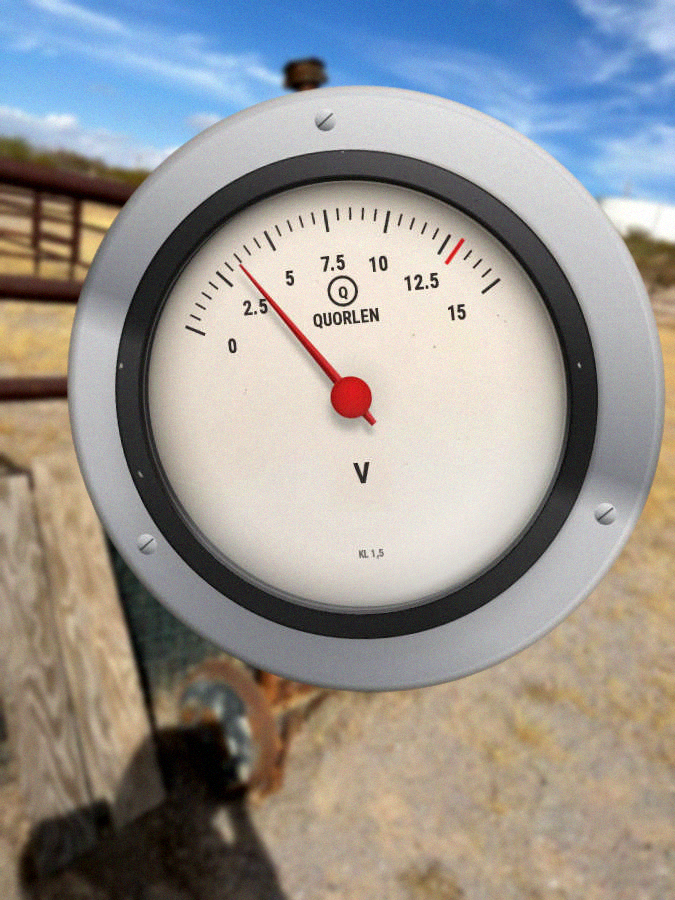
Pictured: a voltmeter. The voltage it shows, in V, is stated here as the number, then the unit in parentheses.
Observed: 3.5 (V)
